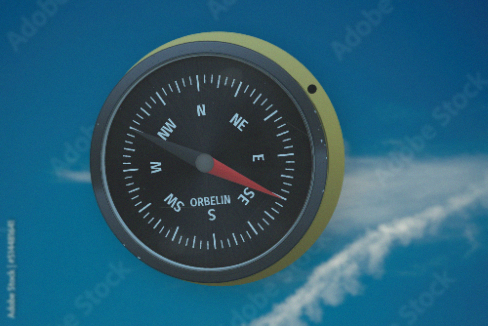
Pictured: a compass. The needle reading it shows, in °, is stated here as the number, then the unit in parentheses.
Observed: 120 (°)
